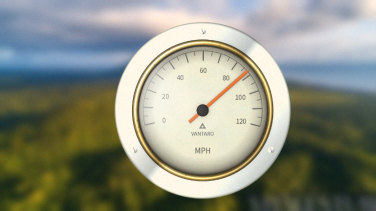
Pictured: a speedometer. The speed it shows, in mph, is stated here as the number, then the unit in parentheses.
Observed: 87.5 (mph)
